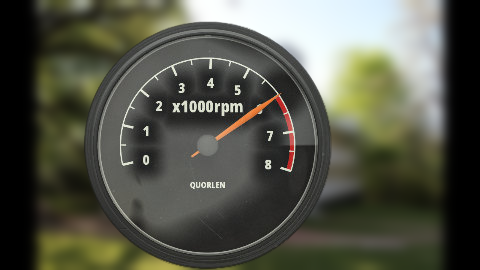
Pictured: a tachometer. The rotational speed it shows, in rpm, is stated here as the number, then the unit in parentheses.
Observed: 6000 (rpm)
